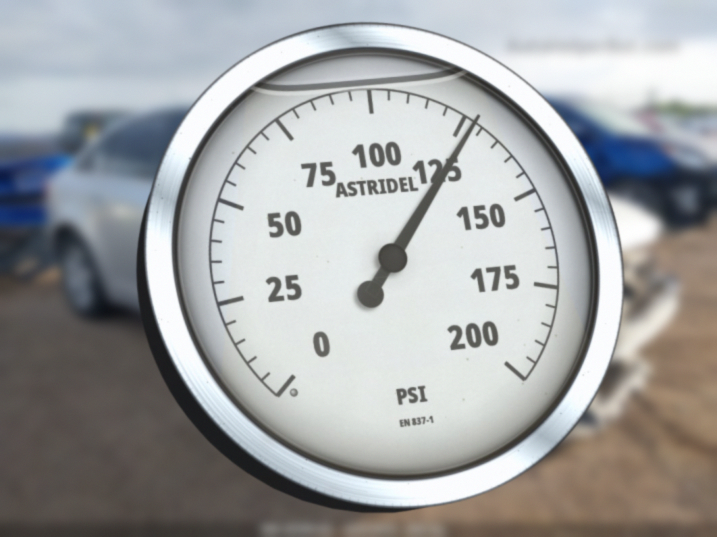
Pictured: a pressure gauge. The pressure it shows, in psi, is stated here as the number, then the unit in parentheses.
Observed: 127.5 (psi)
